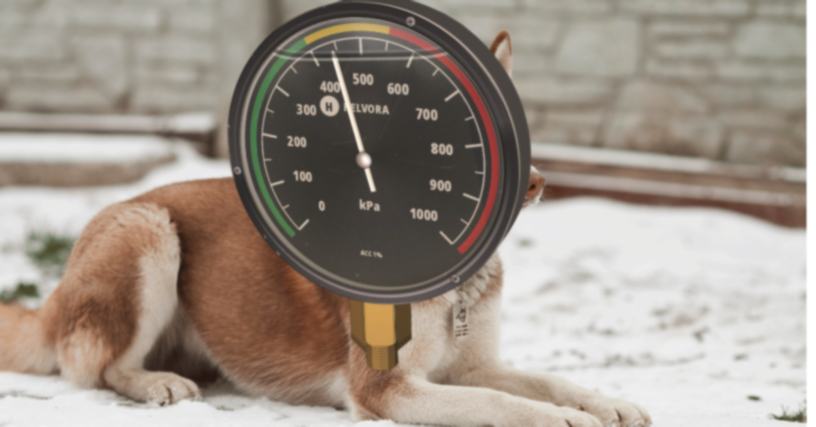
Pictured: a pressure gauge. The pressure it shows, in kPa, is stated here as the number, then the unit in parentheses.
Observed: 450 (kPa)
